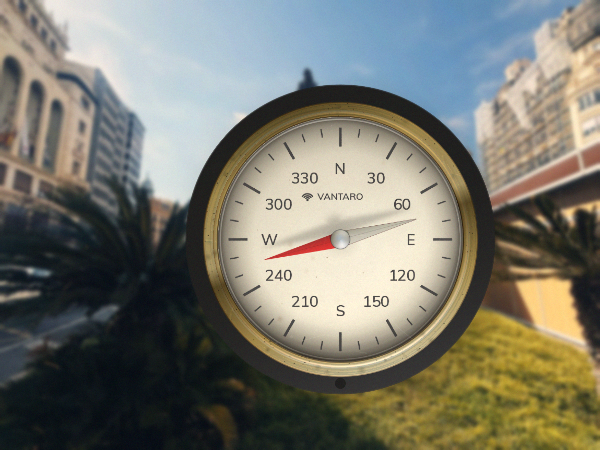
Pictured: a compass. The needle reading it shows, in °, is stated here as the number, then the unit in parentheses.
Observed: 255 (°)
